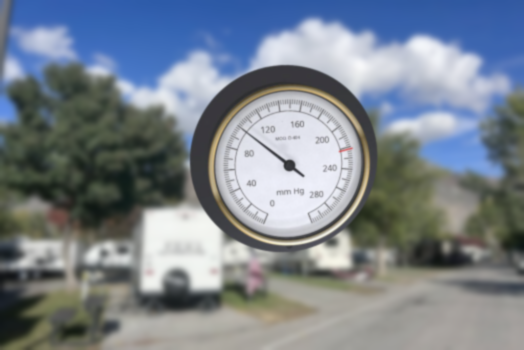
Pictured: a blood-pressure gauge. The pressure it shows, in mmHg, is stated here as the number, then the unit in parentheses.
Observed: 100 (mmHg)
